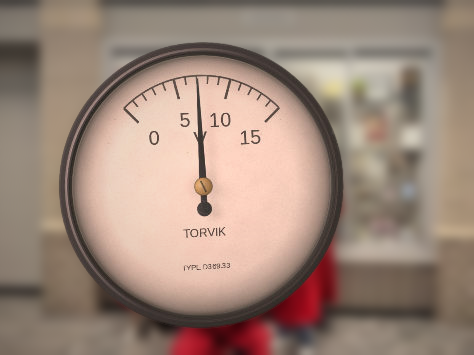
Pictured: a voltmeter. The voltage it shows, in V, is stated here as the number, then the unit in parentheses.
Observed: 7 (V)
